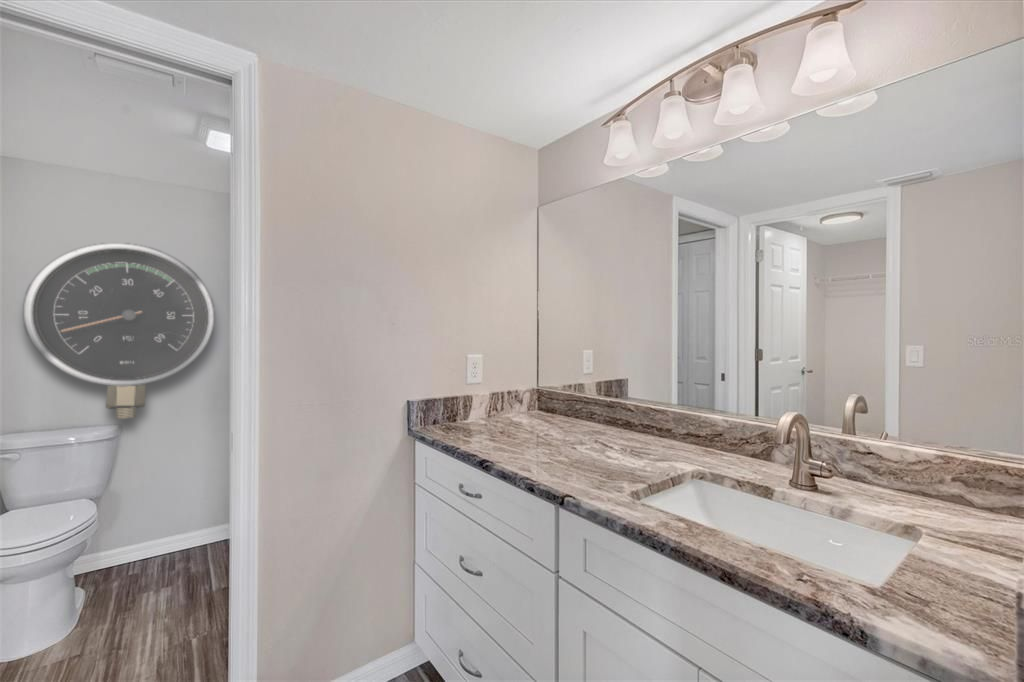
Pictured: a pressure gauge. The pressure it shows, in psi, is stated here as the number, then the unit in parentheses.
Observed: 6 (psi)
